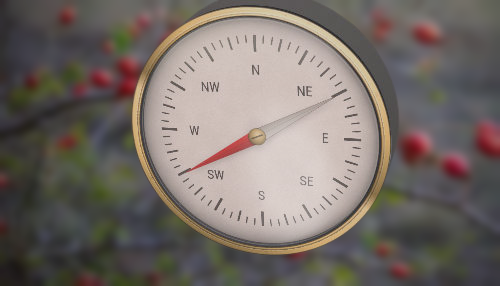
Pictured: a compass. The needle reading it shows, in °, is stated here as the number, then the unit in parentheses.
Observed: 240 (°)
